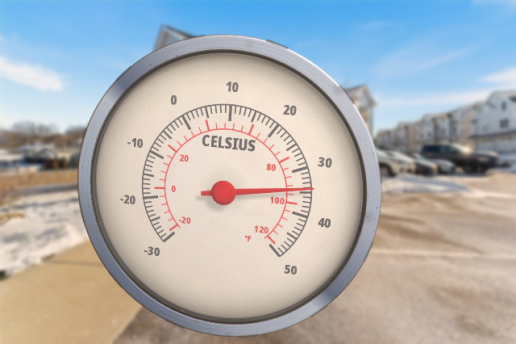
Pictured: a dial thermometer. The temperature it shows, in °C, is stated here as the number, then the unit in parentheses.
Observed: 34 (°C)
